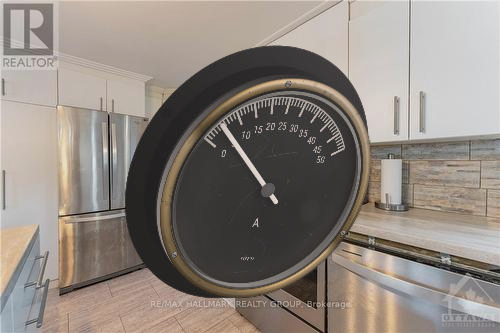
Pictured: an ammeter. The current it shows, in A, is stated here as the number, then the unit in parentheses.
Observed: 5 (A)
